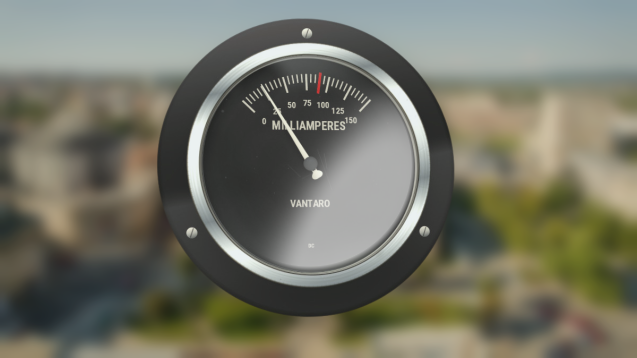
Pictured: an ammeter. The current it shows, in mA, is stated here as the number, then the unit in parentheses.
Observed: 25 (mA)
